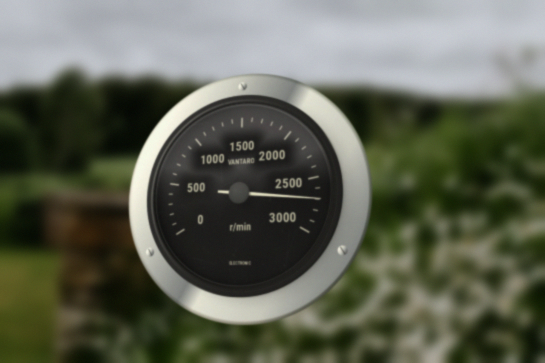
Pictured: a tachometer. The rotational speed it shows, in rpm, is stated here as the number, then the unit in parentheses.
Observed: 2700 (rpm)
